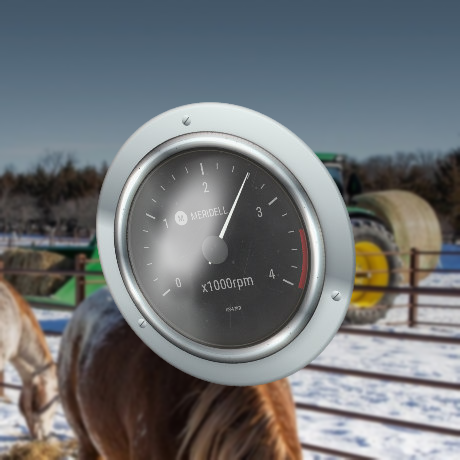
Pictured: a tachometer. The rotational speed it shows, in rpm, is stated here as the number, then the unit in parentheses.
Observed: 2600 (rpm)
